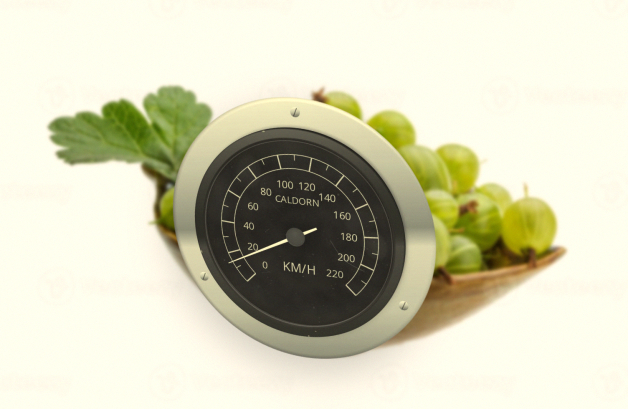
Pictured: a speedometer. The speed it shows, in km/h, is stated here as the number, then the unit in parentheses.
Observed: 15 (km/h)
